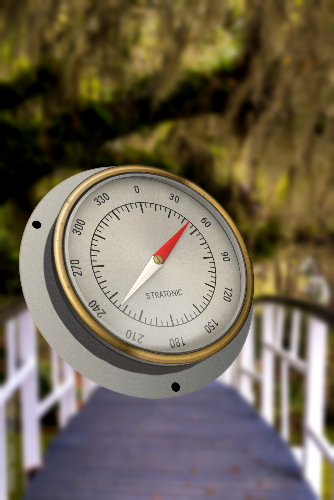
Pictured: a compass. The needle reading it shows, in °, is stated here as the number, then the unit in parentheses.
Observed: 50 (°)
